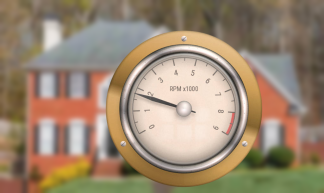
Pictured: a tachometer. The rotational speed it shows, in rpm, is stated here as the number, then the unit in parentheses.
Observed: 1750 (rpm)
